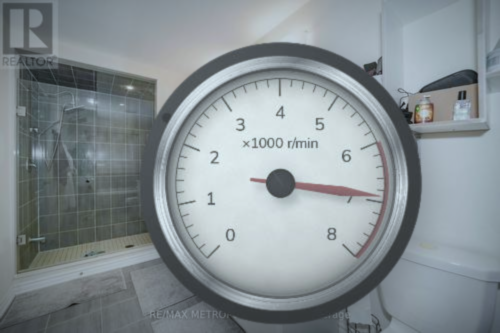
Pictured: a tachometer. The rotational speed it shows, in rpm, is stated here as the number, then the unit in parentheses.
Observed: 6900 (rpm)
